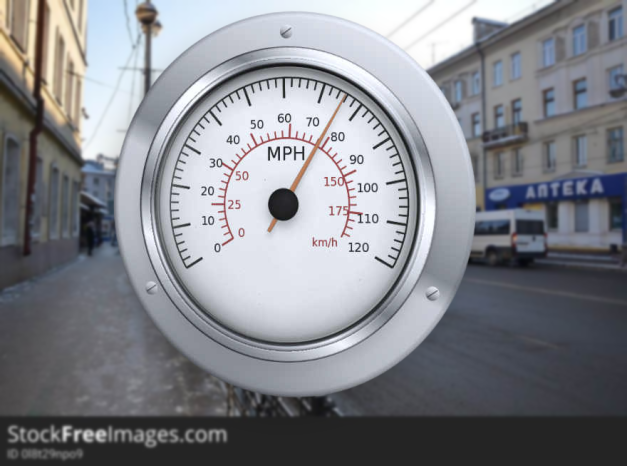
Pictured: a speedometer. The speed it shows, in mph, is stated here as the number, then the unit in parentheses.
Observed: 76 (mph)
